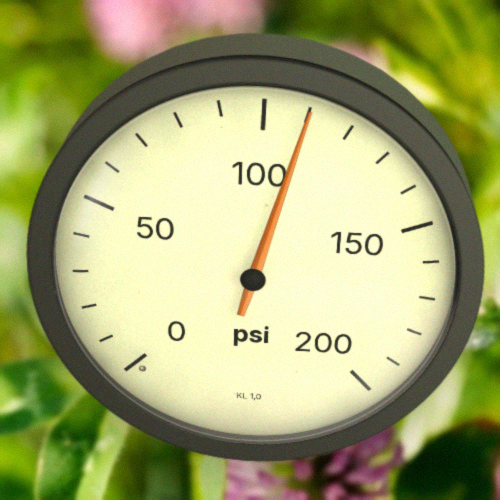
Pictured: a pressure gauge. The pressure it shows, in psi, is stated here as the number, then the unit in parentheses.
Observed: 110 (psi)
